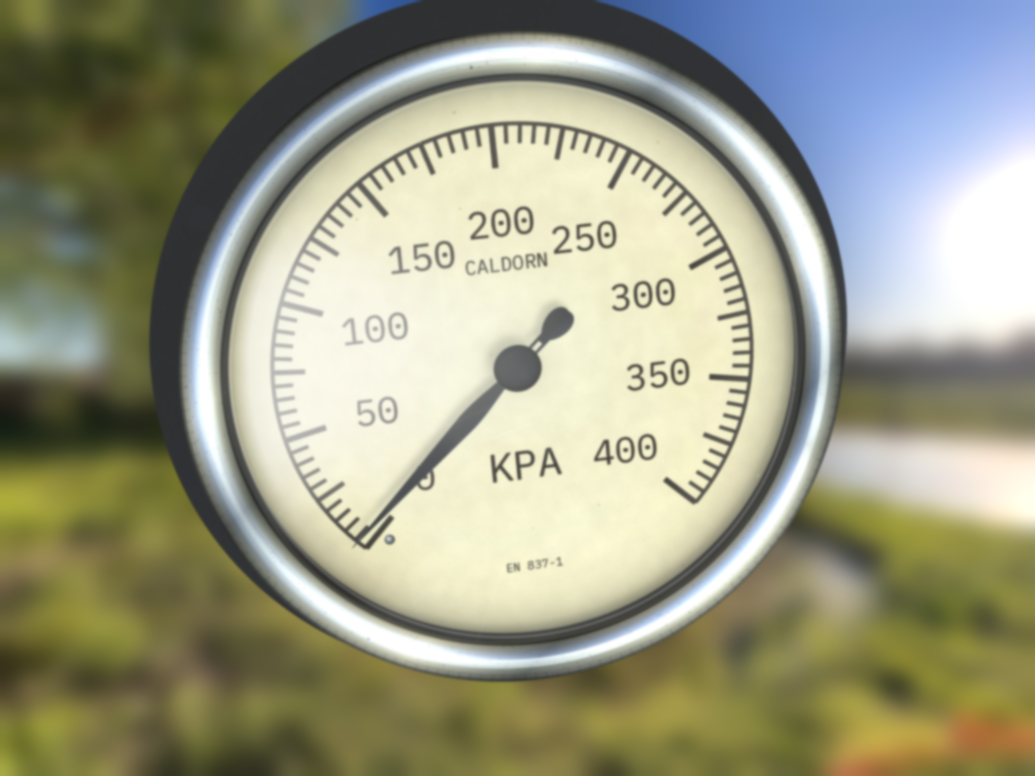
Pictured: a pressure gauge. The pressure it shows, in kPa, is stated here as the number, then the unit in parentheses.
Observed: 5 (kPa)
